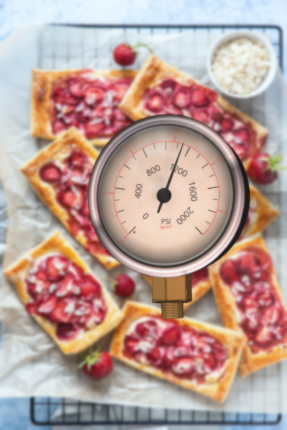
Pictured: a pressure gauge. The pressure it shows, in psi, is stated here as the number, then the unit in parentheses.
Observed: 1150 (psi)
